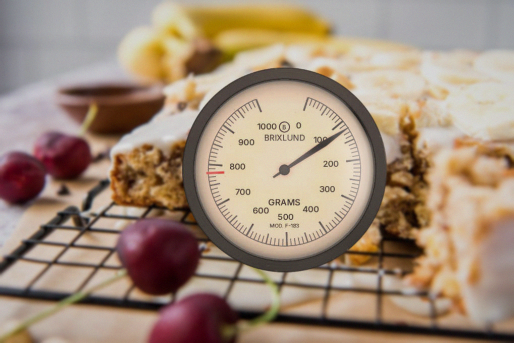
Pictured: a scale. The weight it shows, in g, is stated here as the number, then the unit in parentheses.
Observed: 120 (g)
